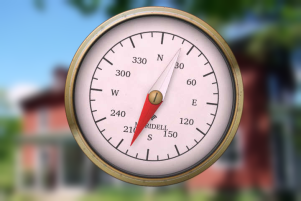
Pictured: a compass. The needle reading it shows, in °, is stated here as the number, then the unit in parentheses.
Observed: 200 (°)
